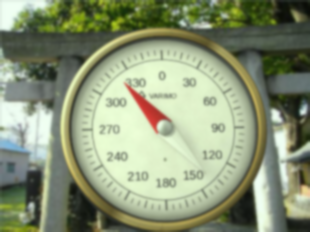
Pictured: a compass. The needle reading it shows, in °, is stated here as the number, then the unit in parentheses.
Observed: 320 (°)
